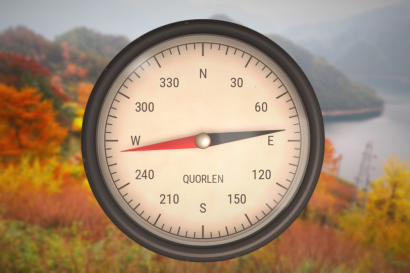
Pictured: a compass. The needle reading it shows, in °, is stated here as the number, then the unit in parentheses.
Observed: 262.5 (°)
